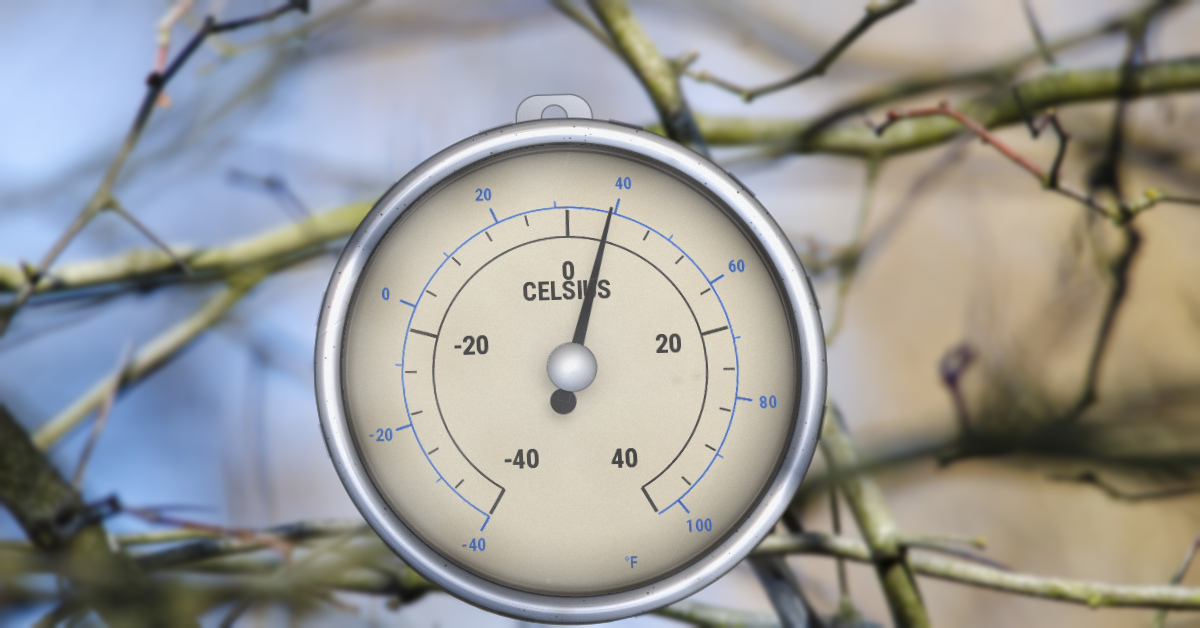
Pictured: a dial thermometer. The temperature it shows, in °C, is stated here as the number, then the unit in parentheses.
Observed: 4 (°C)
